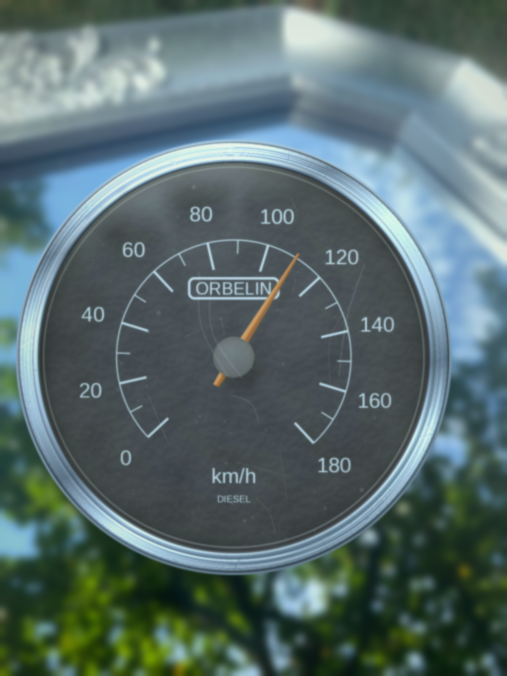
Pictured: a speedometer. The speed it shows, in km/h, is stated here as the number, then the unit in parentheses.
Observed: 110 (km/h)
